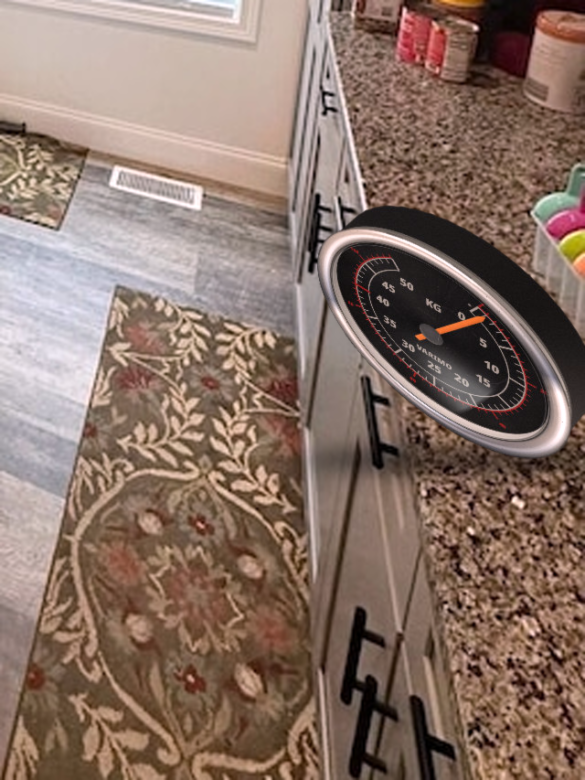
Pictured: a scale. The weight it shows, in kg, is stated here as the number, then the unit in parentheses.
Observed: 1 (kg)
